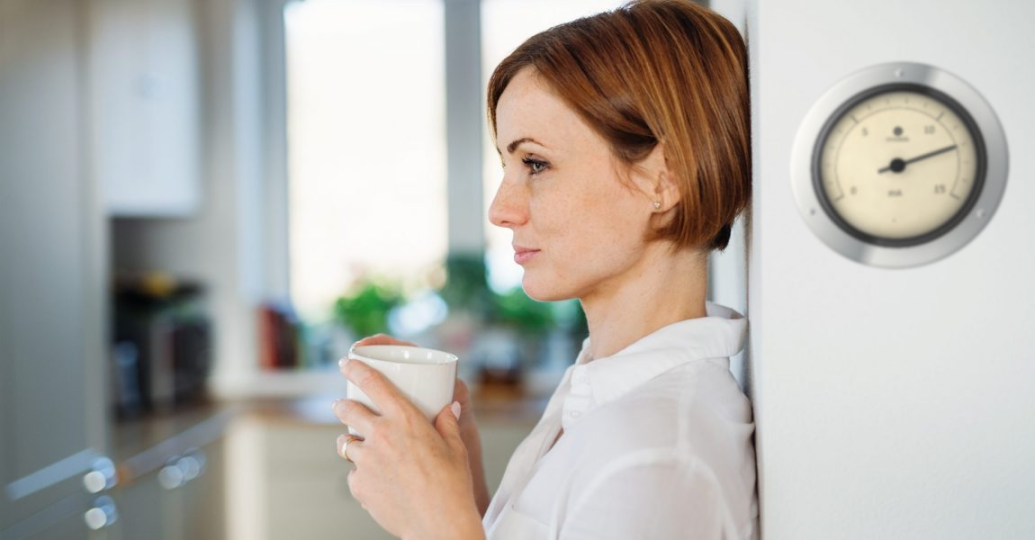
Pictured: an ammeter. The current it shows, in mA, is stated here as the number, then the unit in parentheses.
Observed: 12 (mA)
